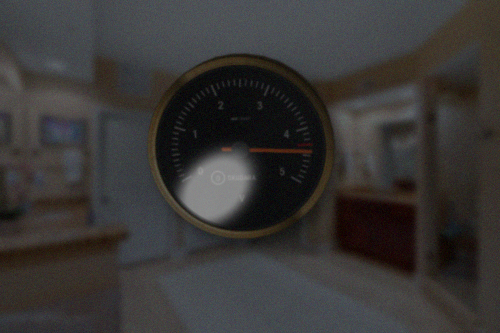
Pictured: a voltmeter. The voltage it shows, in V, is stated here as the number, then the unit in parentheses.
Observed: 4.4 (V)
